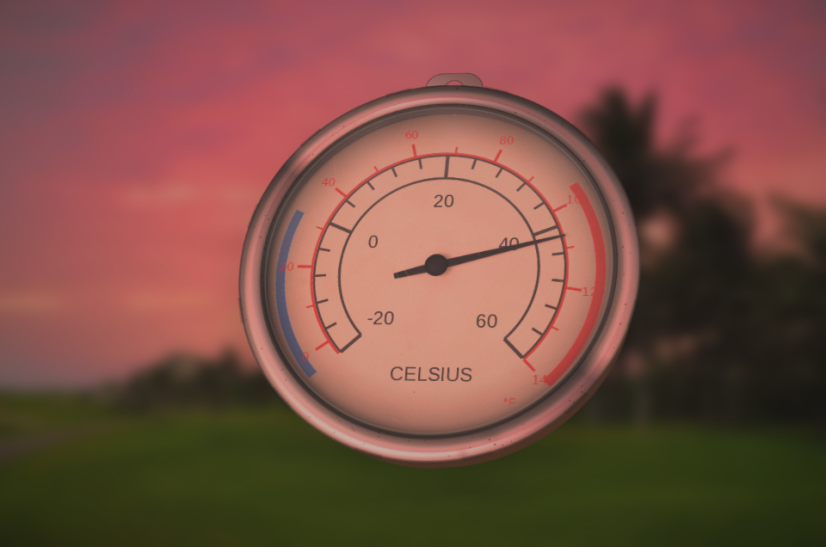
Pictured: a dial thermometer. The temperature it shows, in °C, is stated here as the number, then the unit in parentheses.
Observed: 42 (°C)
